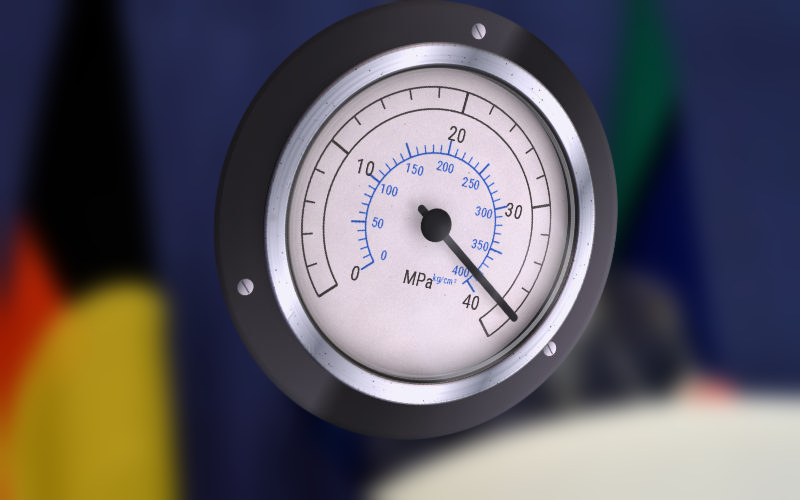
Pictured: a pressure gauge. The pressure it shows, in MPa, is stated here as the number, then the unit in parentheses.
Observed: 38 (MPa)
